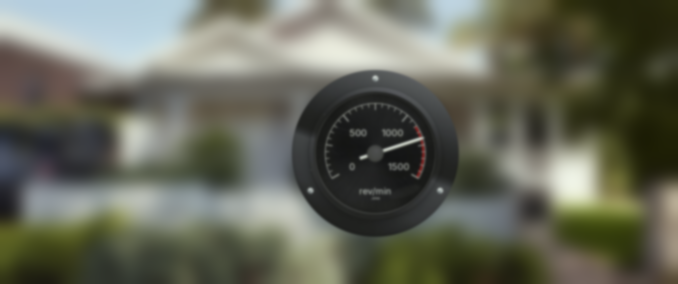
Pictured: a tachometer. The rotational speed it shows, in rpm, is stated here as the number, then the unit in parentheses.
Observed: 1200 (rpm)
